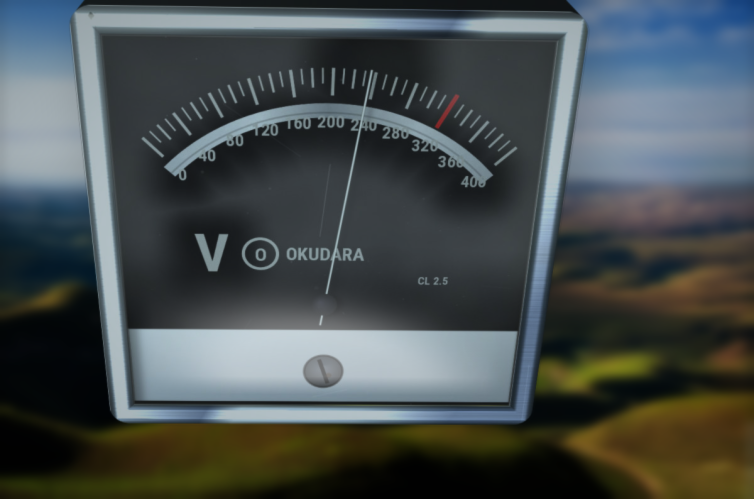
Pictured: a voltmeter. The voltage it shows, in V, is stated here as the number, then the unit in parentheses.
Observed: 235 (V)
